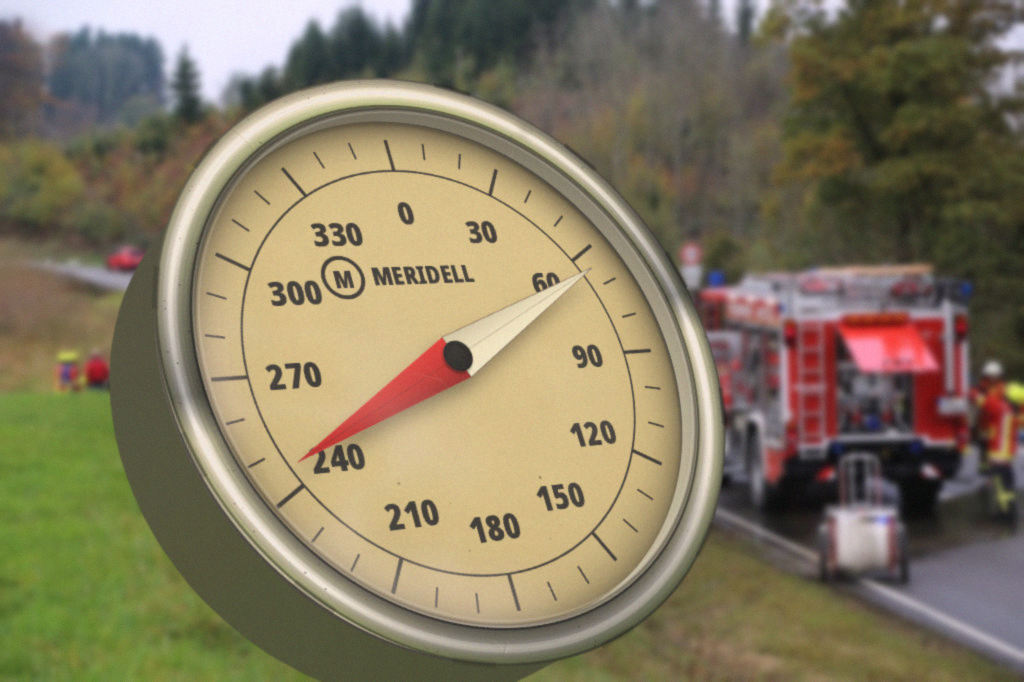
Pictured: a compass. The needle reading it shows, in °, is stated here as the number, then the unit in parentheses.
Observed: 245 (°)
